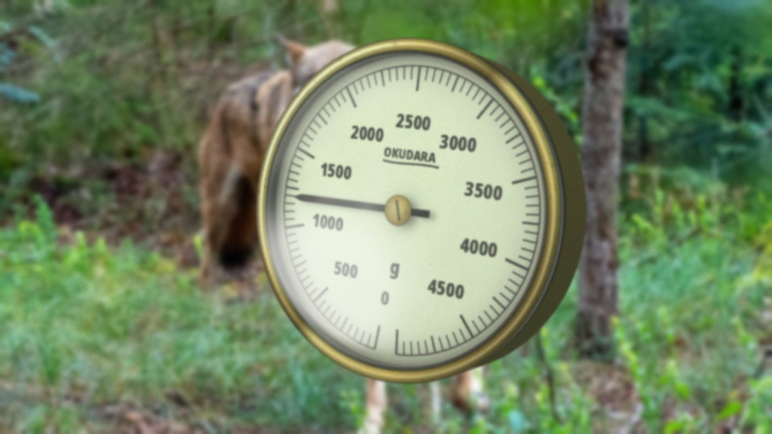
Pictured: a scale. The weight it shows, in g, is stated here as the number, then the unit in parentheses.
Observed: 1200 (g)
